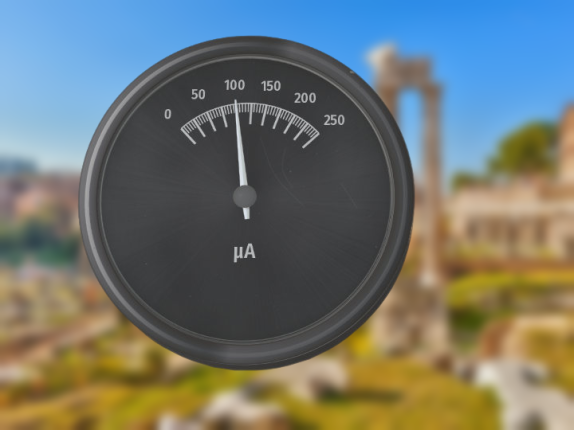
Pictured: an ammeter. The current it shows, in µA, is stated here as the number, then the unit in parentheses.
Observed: 100 (µA)
